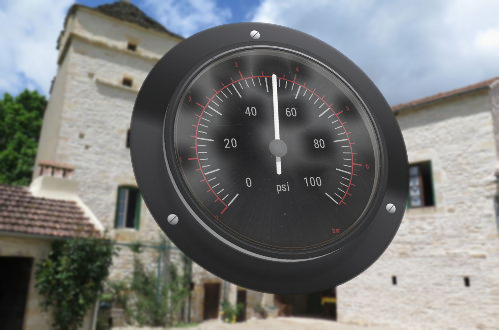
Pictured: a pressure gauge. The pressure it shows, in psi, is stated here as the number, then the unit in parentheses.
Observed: 52 (psi)
